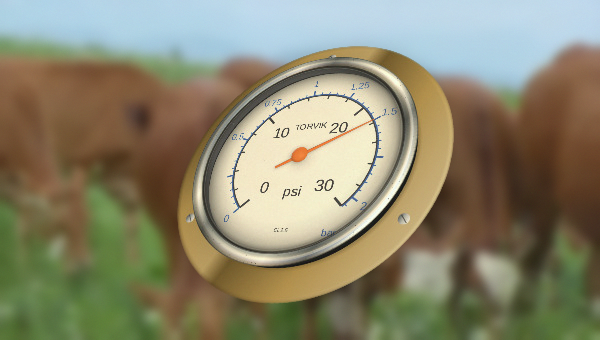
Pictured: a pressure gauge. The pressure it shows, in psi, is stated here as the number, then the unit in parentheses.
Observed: 22 (psi)
